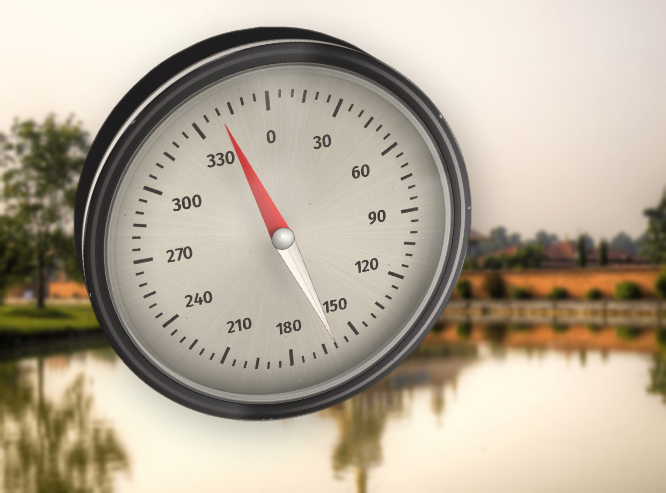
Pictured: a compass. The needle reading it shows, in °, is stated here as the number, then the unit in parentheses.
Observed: 340 (°)
